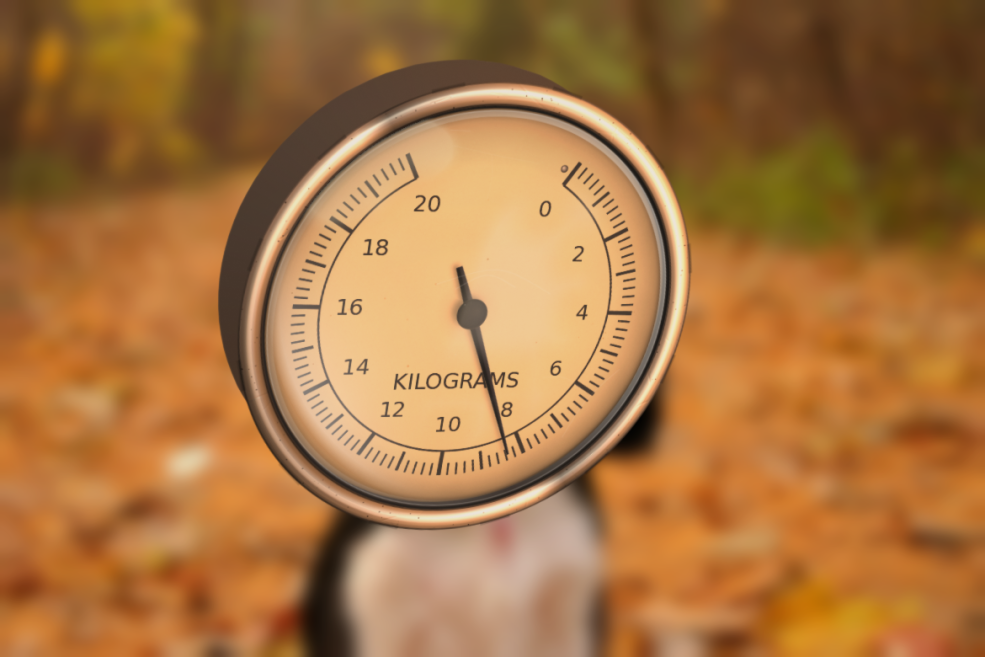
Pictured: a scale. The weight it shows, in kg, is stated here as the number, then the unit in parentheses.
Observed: 8.4 (kg)
